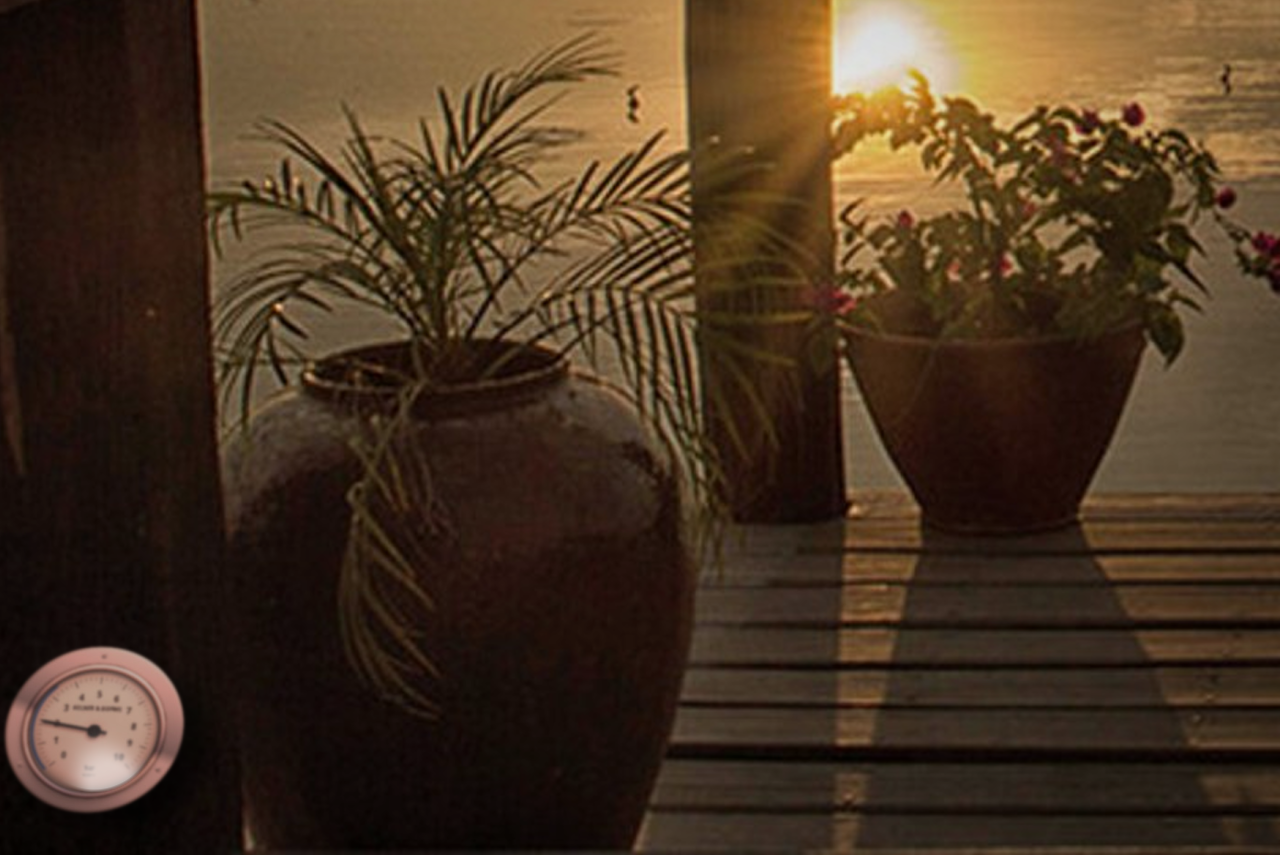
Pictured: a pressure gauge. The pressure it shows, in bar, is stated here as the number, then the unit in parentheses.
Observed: 2 (bar)
